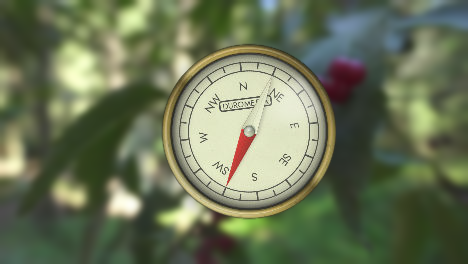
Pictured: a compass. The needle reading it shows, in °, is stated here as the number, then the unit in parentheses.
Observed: 210 (°)
